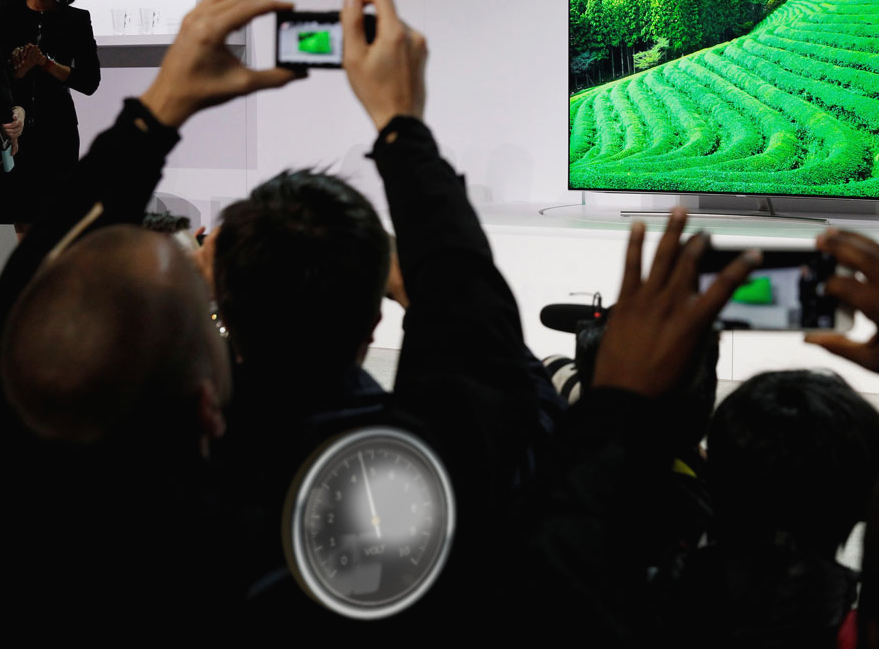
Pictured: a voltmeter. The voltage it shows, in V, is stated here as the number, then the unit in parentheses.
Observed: 4.5 (V)
